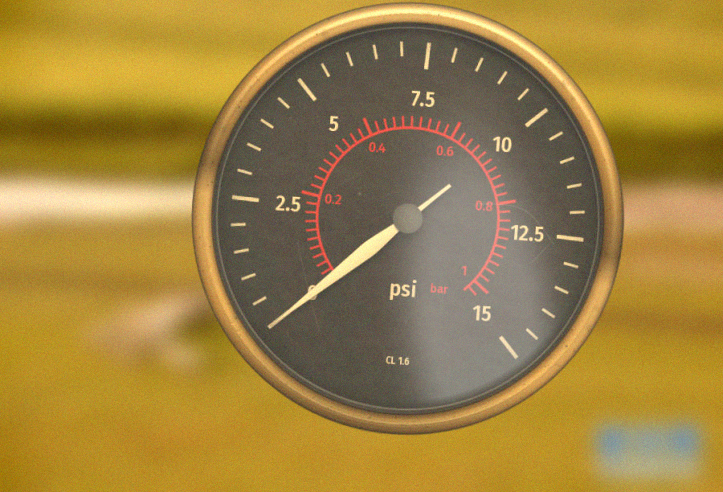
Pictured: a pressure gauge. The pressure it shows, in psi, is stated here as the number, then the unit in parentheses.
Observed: 0 (psi)
